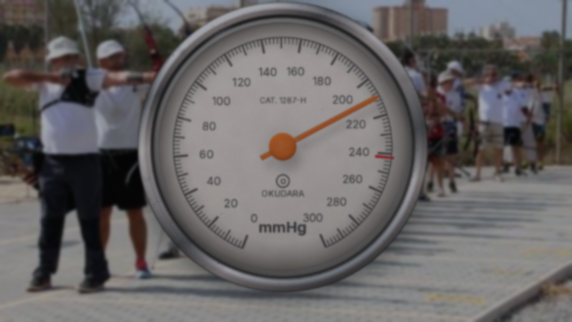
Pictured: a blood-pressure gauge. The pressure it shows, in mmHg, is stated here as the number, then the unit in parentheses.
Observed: 210 (mmHg)
